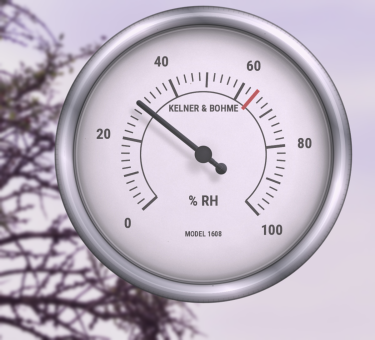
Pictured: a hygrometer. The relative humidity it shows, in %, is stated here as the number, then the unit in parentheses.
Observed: 30 (%)
